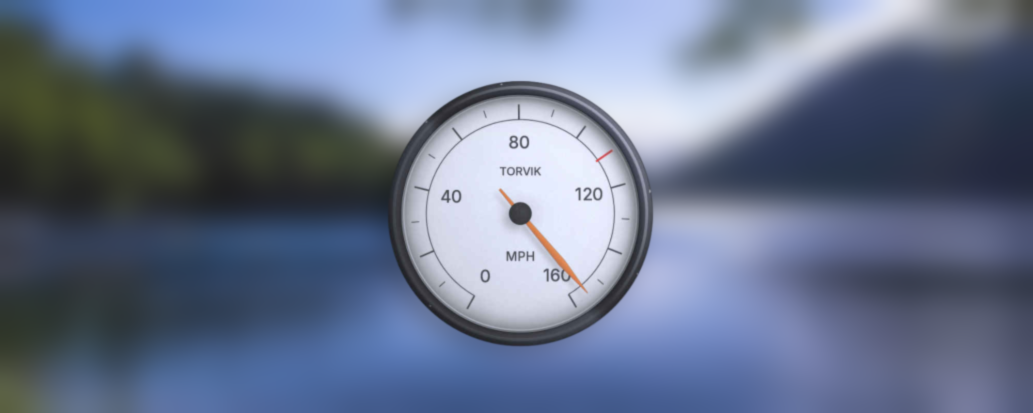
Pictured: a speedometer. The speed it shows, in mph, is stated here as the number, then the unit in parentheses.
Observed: 155 (mph)
